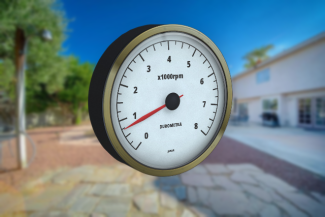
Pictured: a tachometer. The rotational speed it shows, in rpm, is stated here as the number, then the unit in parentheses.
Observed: 750 (rpm)
